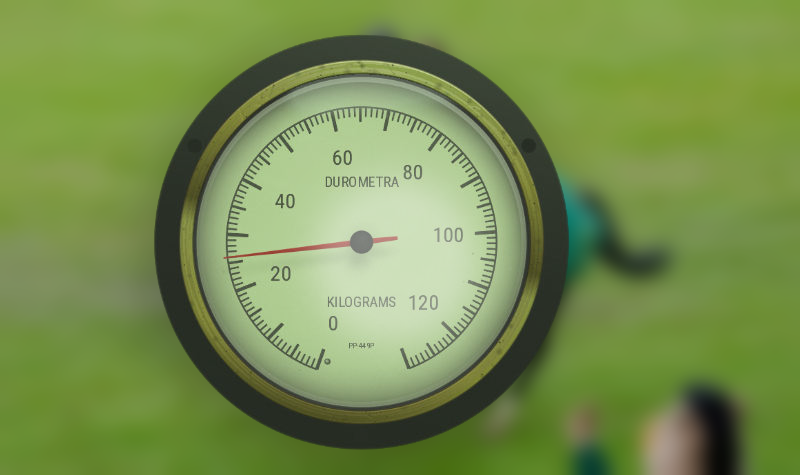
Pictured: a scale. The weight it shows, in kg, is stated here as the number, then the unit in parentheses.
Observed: 26 (kg)
